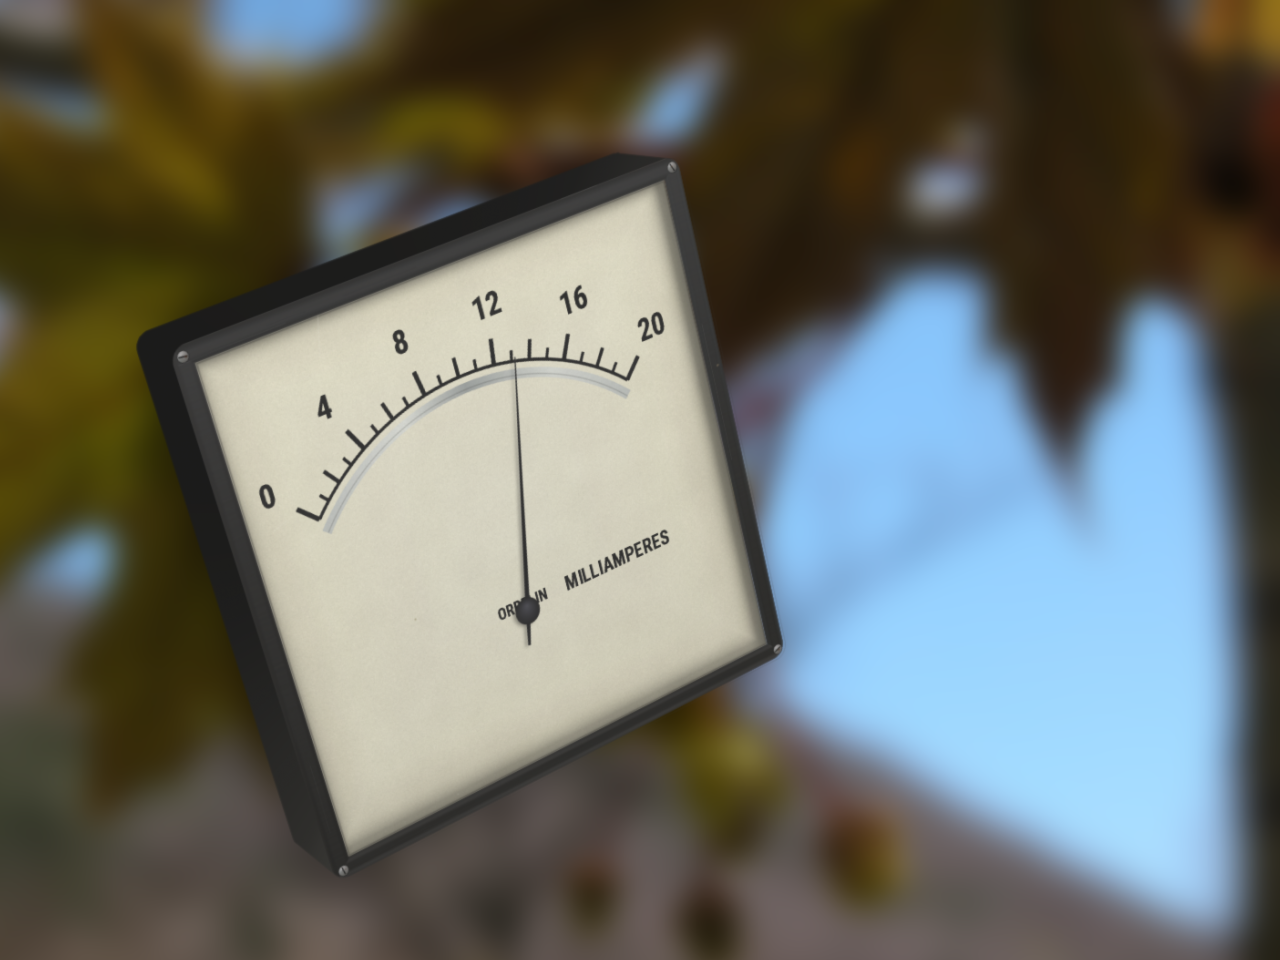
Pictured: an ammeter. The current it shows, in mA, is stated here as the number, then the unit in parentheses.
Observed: 13 (mA)
